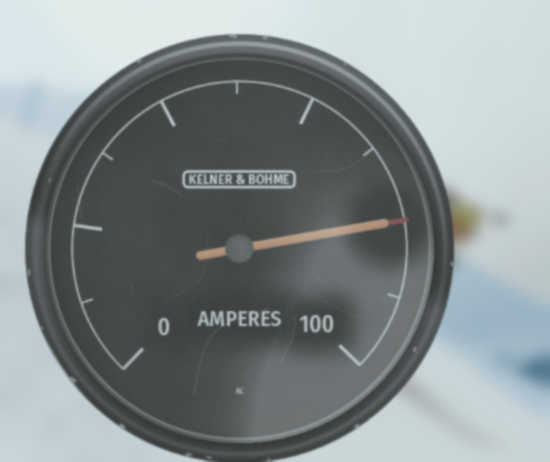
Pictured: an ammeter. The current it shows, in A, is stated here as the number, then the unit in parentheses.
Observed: 80 (A)
